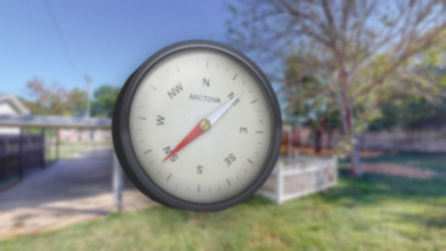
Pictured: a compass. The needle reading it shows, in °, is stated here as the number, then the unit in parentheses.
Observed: 225 (°)
